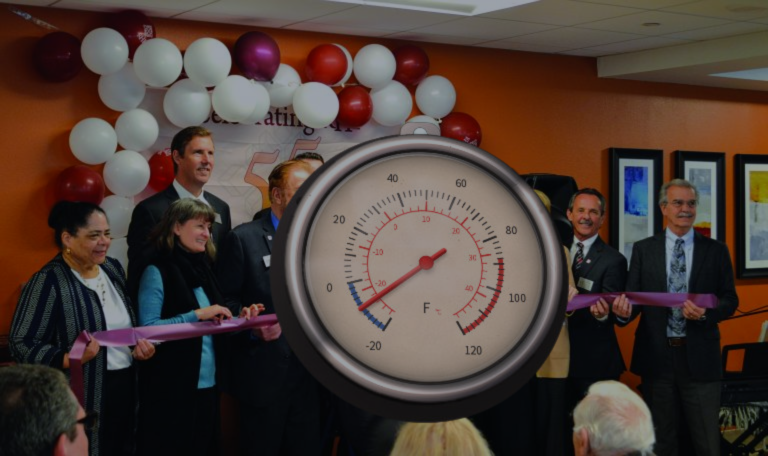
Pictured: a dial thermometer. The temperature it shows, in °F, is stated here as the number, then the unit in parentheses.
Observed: -10 (°F)
